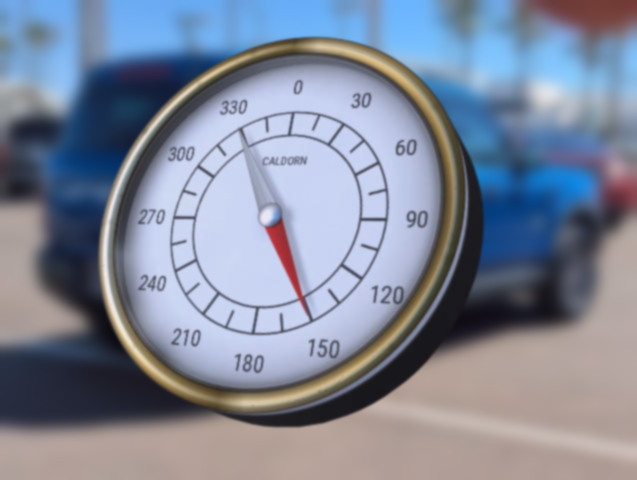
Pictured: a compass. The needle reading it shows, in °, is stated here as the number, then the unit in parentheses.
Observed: 150 (°)
